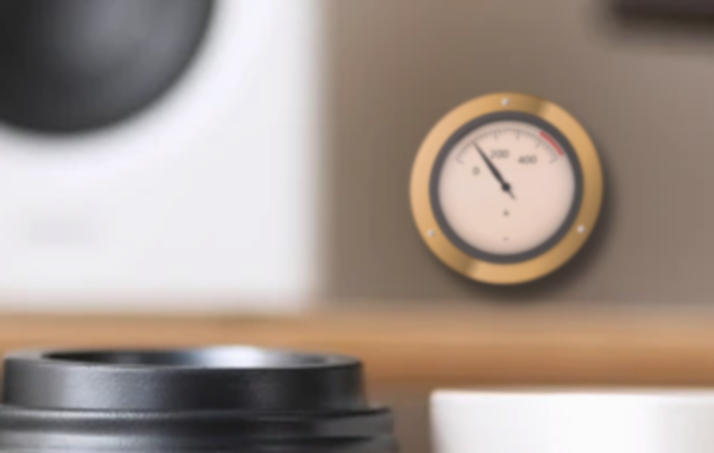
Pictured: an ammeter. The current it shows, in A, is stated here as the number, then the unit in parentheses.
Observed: 100 (A)
